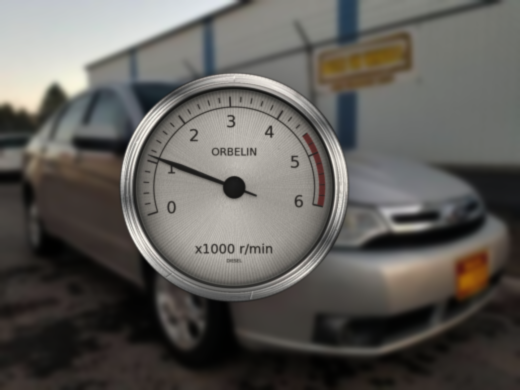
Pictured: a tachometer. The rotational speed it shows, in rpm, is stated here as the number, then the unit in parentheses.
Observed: 1100 (rpm)
